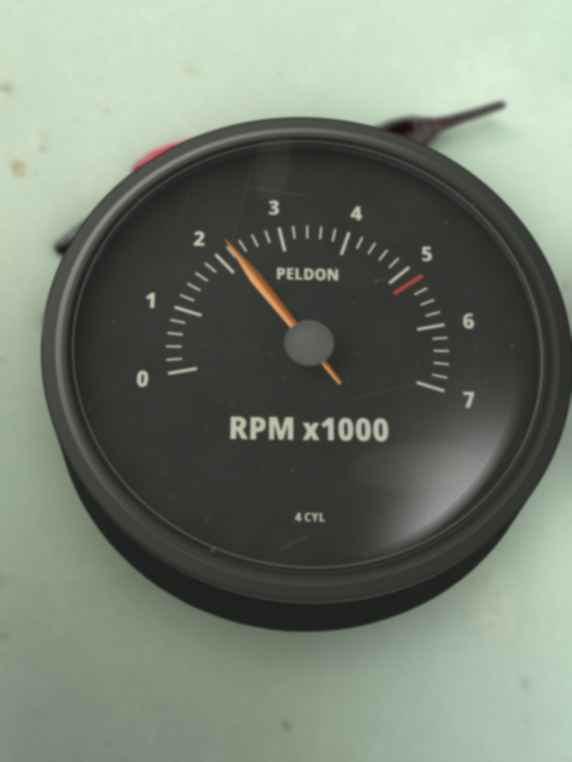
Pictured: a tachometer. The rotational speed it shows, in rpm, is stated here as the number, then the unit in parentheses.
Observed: 2200 (rpm)
